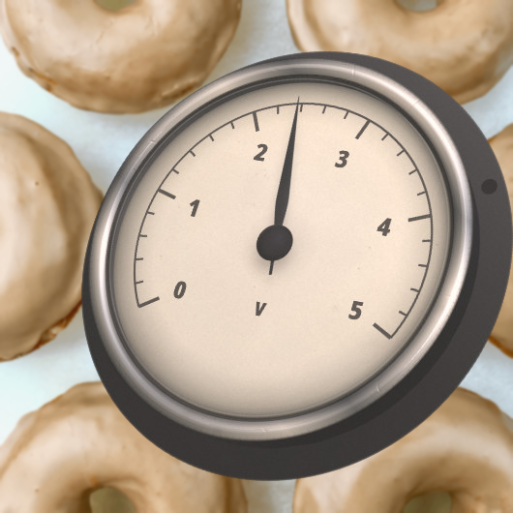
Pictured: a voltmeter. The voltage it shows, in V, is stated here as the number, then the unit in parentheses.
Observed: 2.4 (V)
